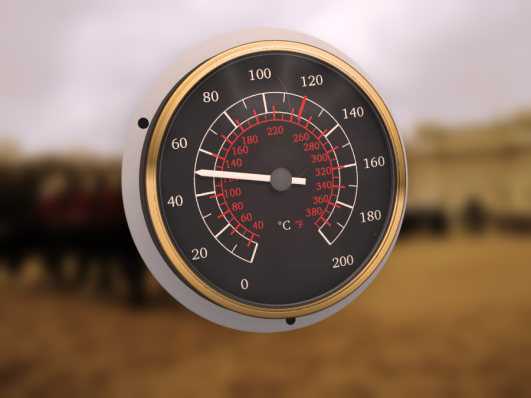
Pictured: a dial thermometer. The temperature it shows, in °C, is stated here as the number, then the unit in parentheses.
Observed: 50 (°C)
